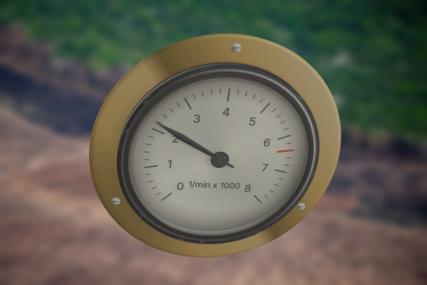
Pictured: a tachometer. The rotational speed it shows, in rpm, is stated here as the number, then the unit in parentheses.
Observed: 2200 (rpm)
